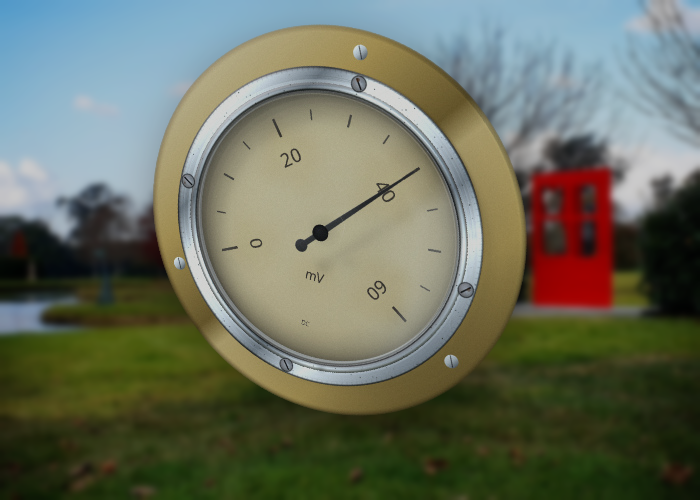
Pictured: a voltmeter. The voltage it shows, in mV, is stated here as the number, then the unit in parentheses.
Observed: 40 (mV)
